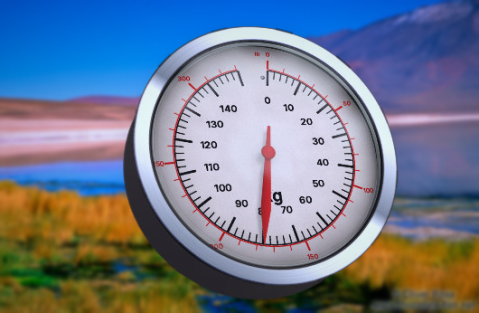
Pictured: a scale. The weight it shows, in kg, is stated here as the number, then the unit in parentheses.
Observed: 80 (kg)
